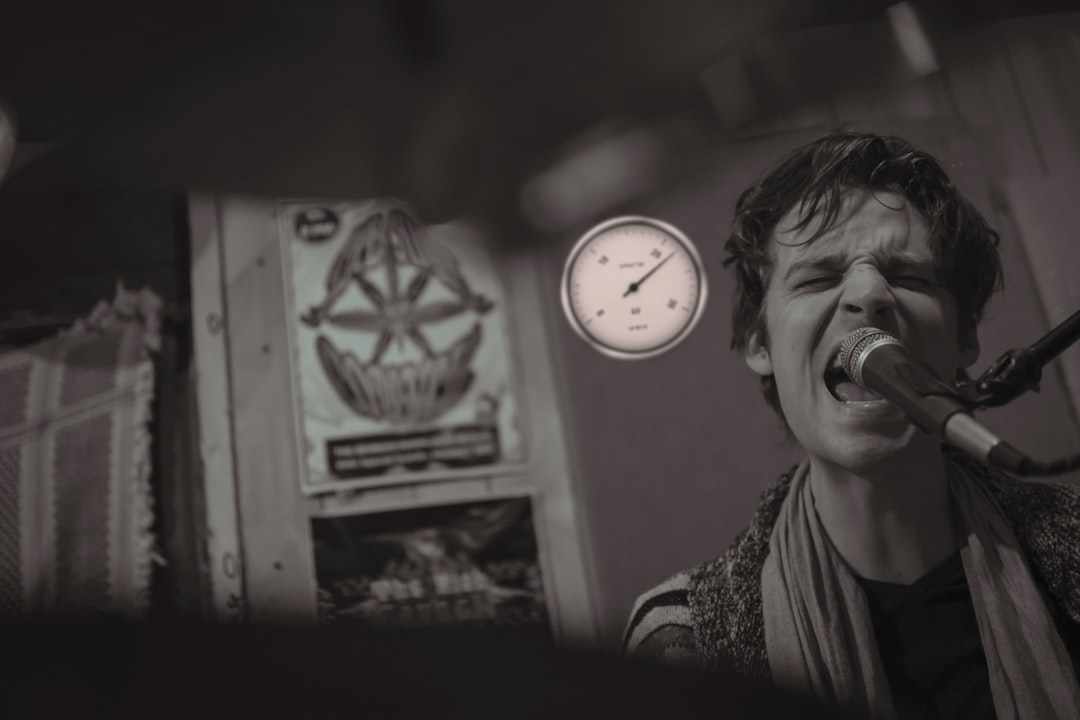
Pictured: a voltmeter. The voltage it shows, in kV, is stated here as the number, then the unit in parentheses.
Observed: 22 (kV)
